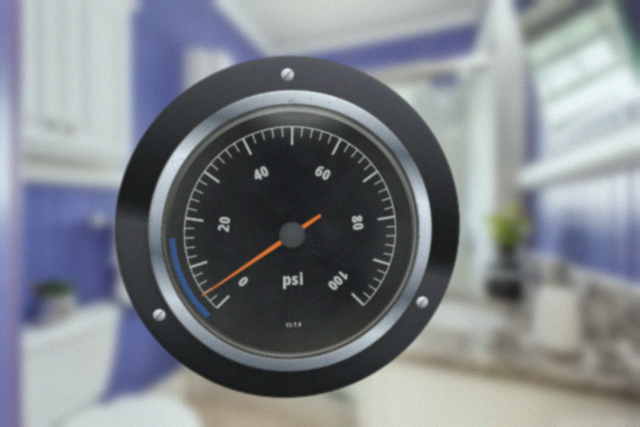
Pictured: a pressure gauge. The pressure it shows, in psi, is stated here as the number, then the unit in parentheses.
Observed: 4 (psi)
